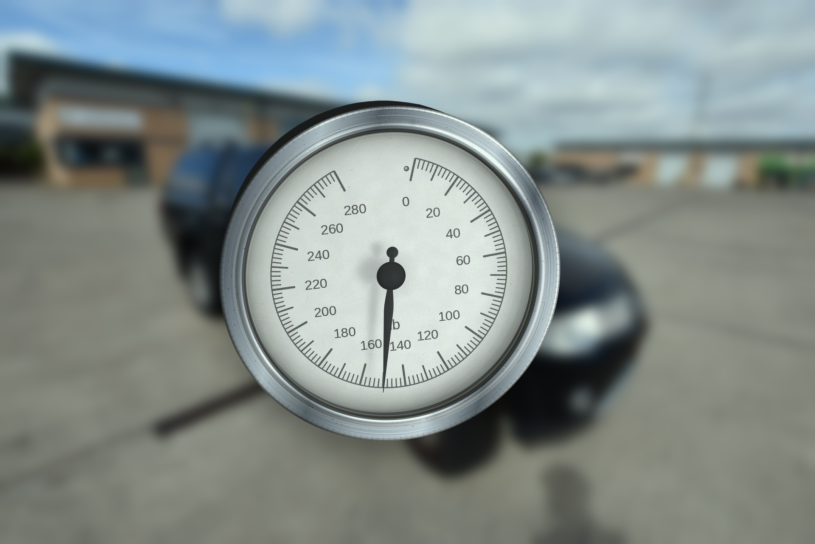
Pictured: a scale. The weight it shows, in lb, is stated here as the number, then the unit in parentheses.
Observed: 150 (lb)
